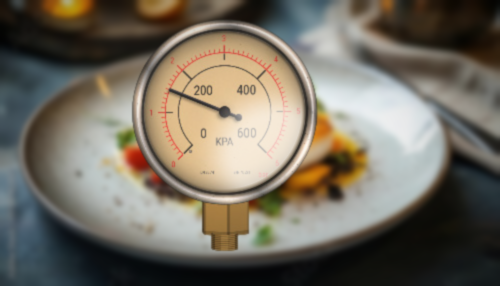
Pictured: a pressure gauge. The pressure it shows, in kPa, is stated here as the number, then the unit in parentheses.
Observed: 150 (kPa)
